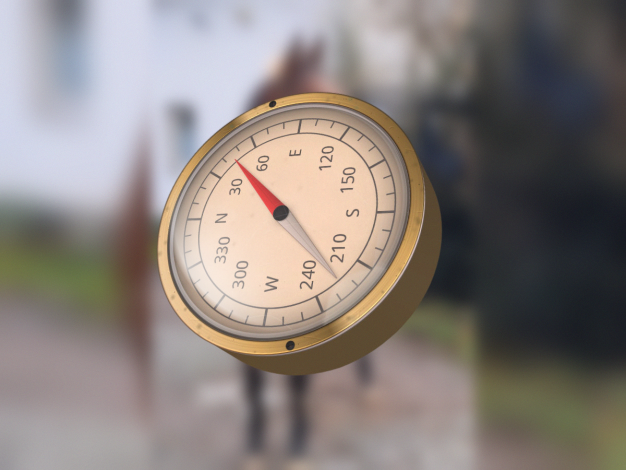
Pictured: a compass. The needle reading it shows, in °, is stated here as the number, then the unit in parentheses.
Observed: 45 (°)
